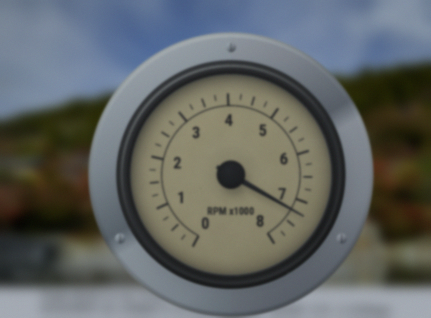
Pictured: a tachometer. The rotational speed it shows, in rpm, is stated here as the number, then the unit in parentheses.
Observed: 7250 (rpm)
